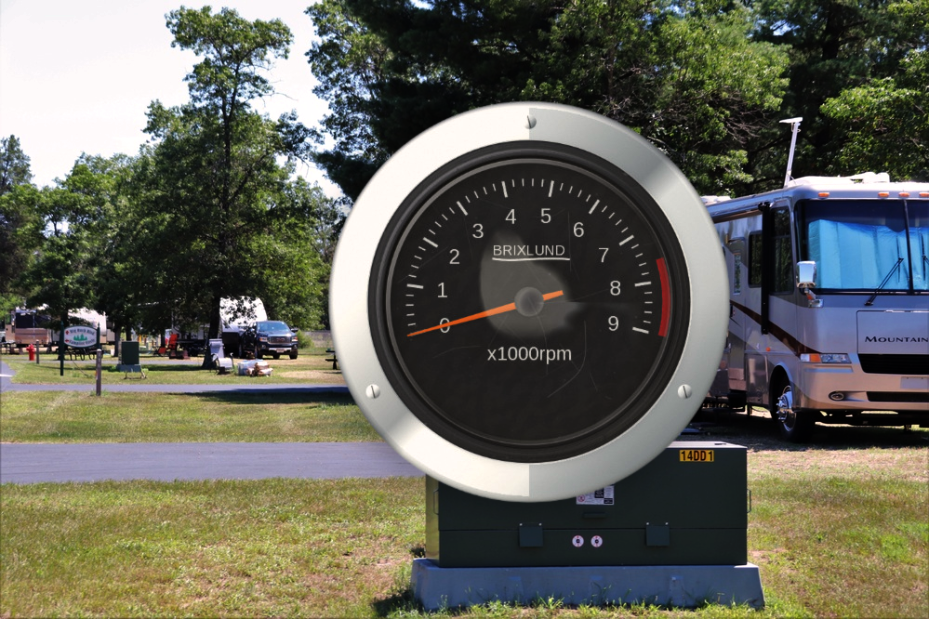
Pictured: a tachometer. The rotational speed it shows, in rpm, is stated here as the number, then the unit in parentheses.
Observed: 0 (rpm)
